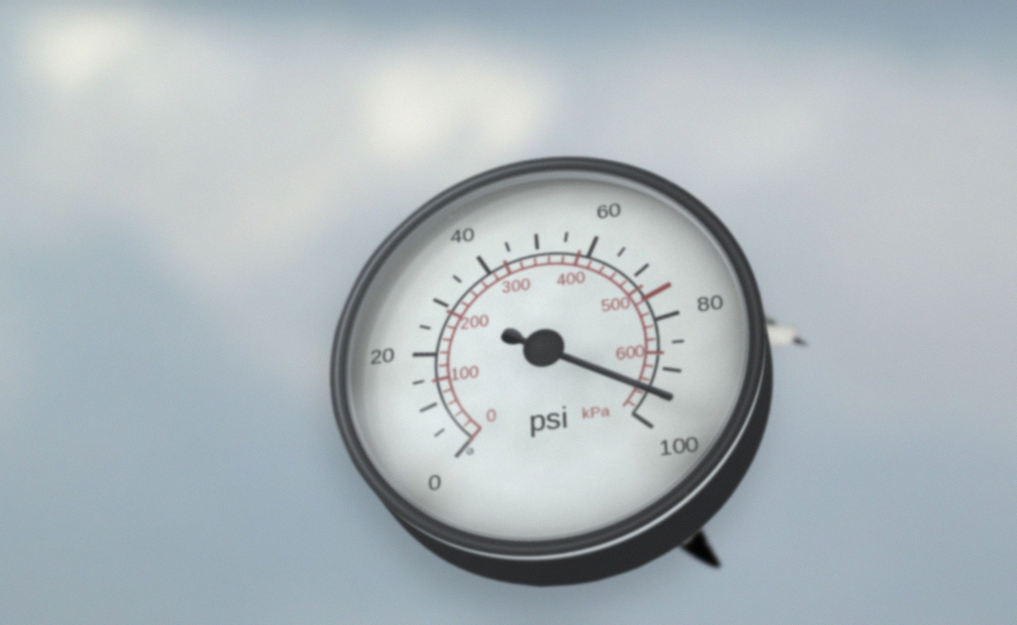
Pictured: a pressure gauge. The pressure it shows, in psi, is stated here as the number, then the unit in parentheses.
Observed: 95 (psi)
